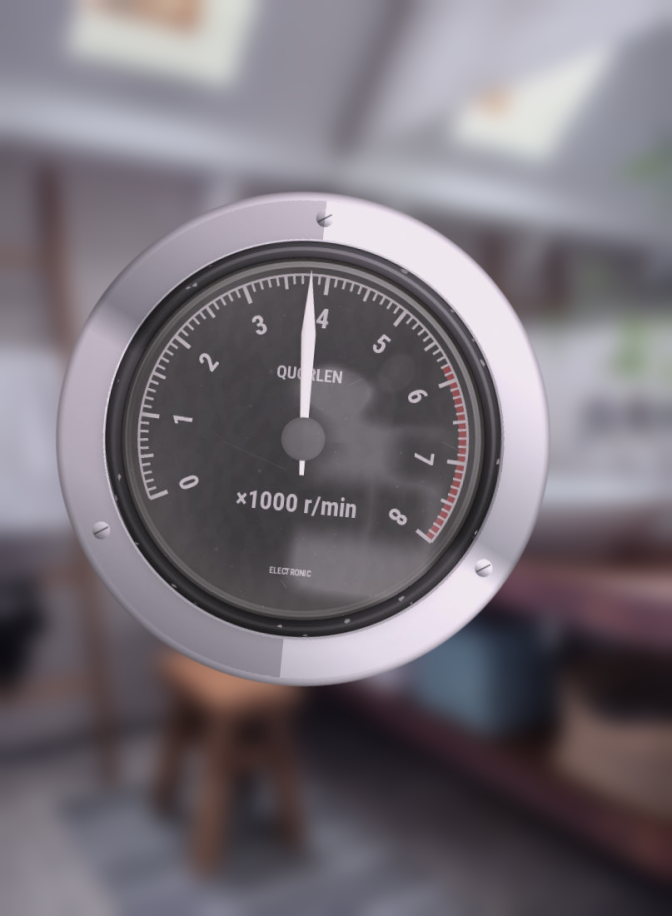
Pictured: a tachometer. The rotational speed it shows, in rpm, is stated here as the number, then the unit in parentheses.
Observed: 3800 (rpm)
